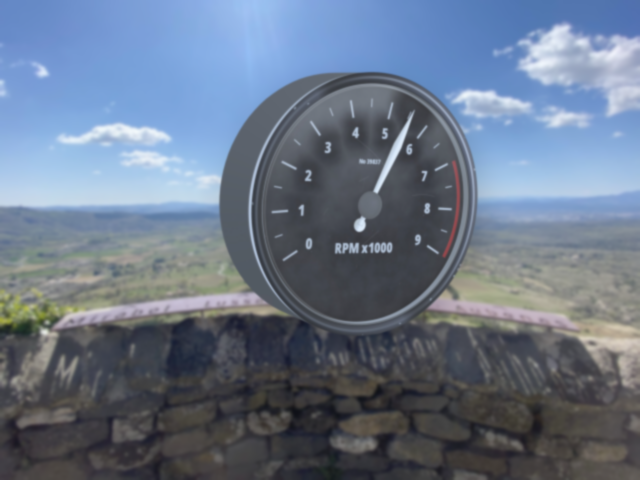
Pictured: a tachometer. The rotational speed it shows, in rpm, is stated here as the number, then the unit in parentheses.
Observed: 5500 (rpm)
